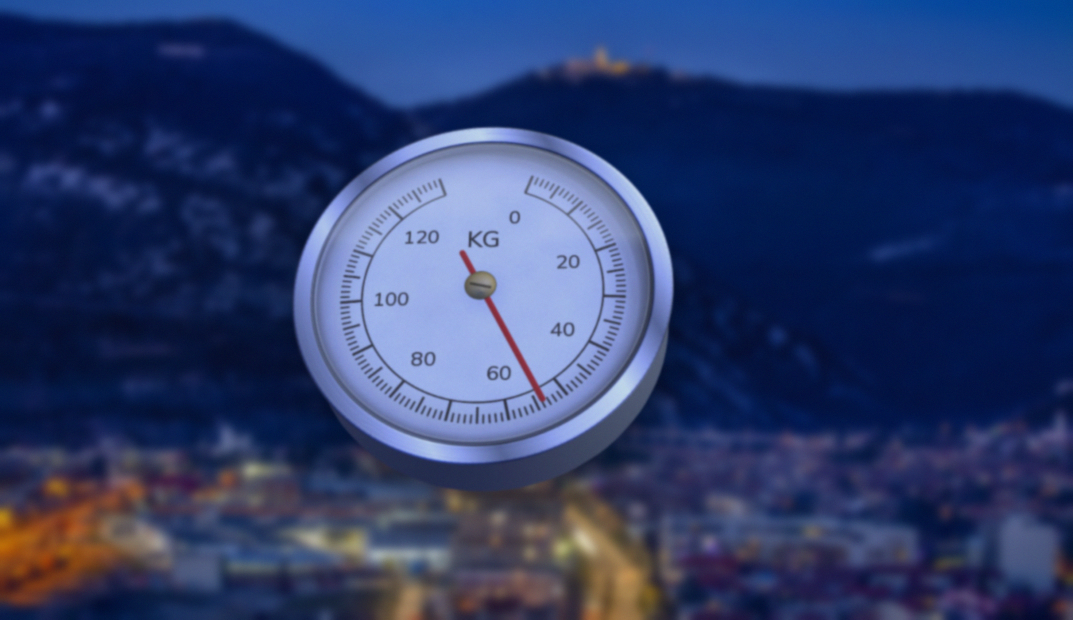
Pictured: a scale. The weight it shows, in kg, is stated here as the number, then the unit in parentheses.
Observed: 54 (kg)
